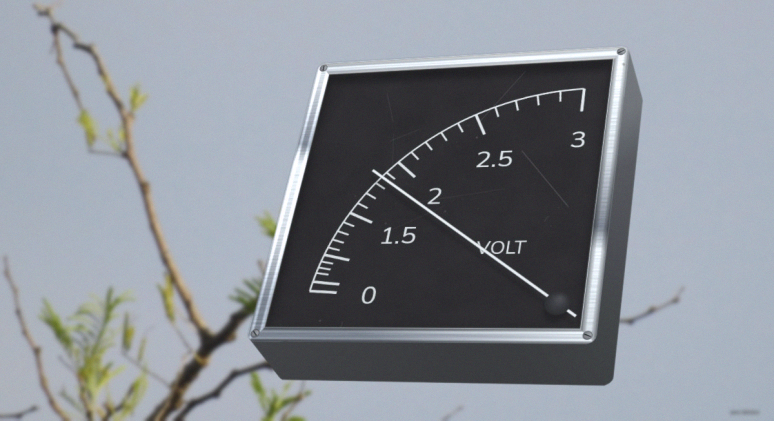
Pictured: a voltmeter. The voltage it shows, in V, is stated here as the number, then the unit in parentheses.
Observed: 1.85 (V)
